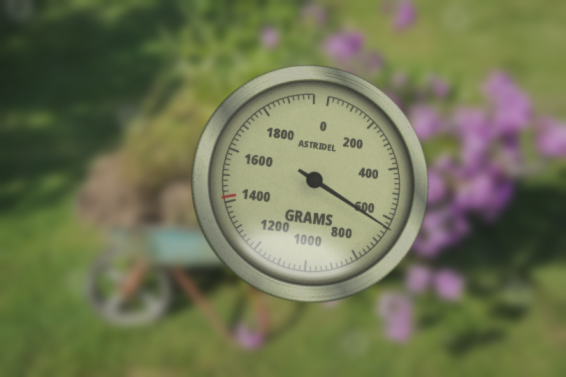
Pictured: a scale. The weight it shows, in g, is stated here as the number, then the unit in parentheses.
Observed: 640 (g)
